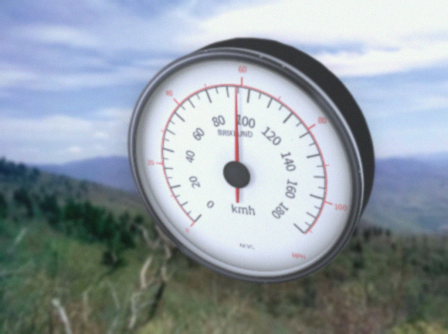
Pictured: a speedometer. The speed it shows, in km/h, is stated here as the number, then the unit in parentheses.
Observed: 95 (km/h)
